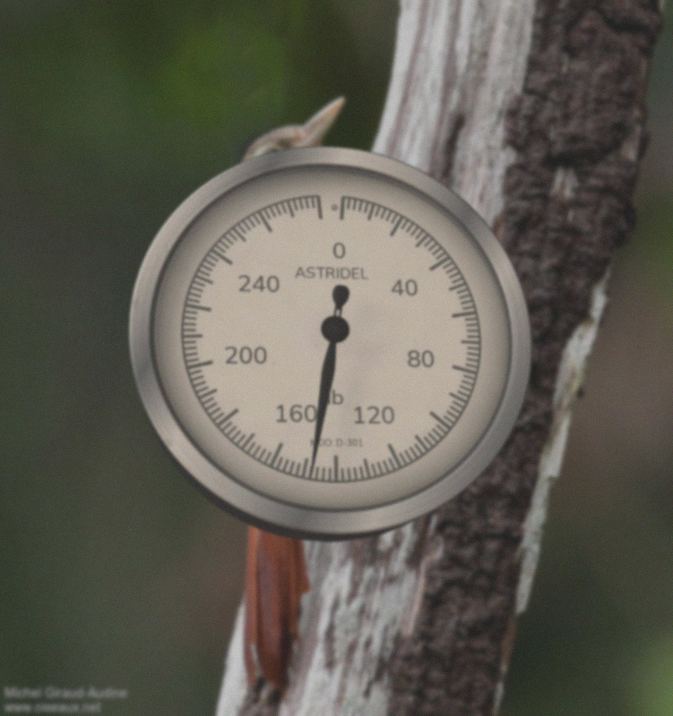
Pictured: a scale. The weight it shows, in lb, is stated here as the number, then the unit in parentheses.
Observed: 148 (lb)
